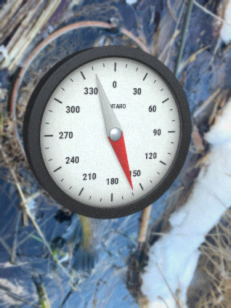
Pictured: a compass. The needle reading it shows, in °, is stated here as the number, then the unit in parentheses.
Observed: 160 (°)
